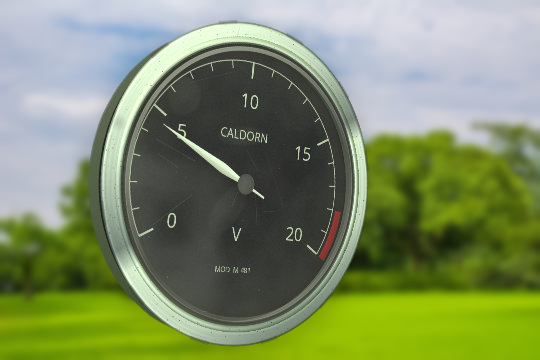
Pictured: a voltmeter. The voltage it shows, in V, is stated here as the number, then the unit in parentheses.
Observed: 4.5 (V)
